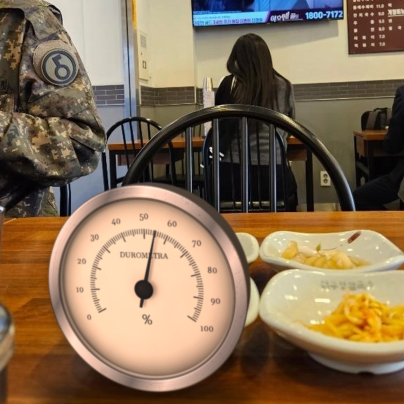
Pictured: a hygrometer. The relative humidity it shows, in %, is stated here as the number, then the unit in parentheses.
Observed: 55 (%)
